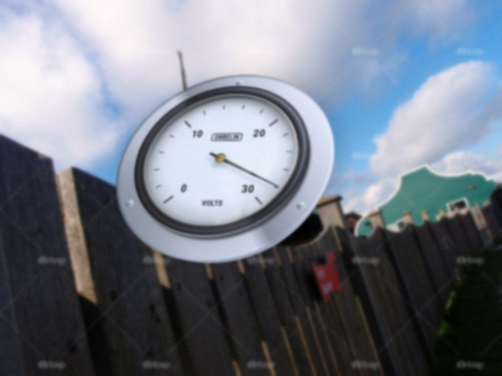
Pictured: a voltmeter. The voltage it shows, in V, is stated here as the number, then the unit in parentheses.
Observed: 28 (V)
